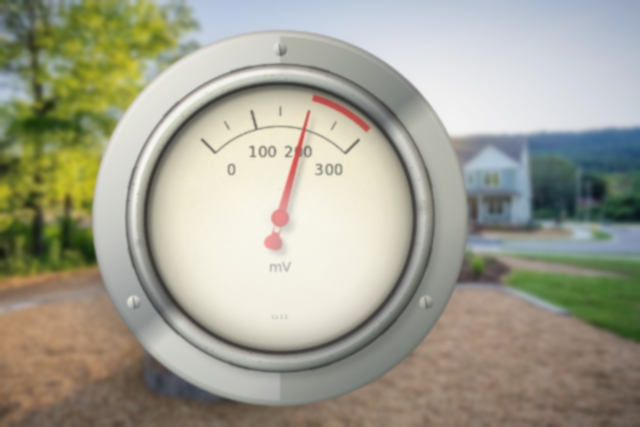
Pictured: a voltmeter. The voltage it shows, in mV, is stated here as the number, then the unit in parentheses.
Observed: 200 (mV)
